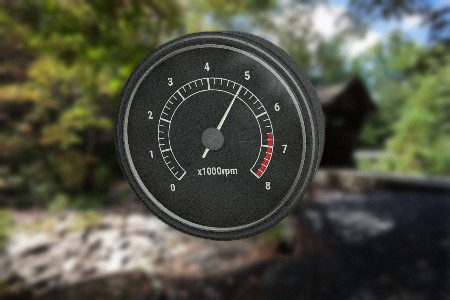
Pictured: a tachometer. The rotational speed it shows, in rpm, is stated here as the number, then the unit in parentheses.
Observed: 5000 (rpm)
